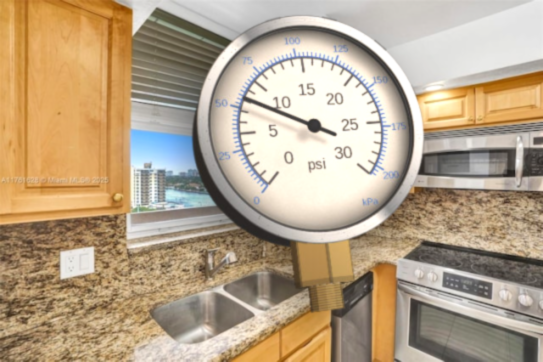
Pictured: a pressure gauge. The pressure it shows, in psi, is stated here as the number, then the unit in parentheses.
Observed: 8 (psi)
